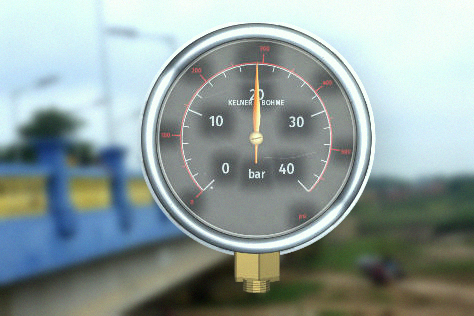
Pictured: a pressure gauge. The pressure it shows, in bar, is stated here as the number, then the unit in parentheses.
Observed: 20 (bar)
